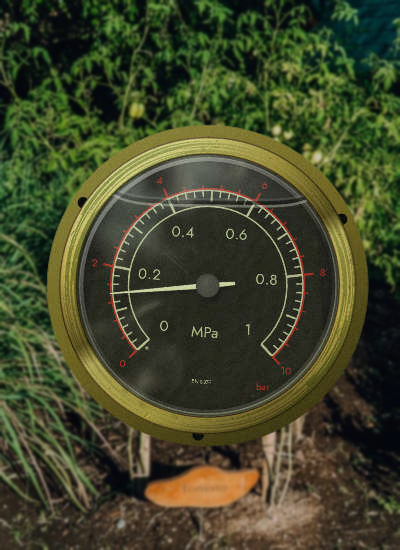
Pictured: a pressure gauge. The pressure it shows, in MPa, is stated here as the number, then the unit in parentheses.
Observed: 0.14 (MPa)
